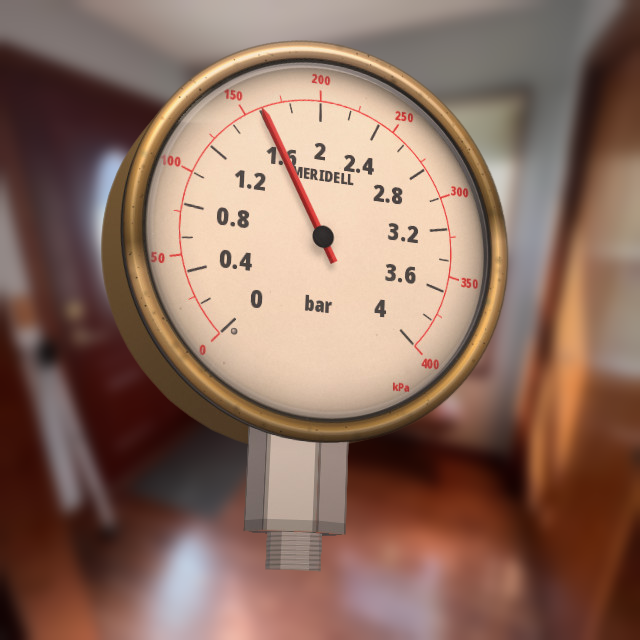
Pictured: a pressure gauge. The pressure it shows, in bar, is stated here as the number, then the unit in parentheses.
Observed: 1.6 (bar)
